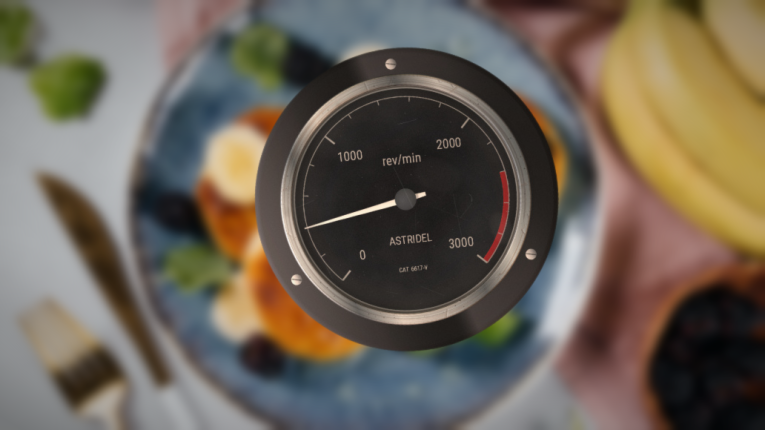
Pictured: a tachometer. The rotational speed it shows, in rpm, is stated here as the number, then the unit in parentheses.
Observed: 400 (rpm)
